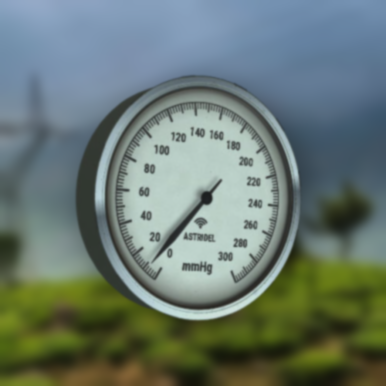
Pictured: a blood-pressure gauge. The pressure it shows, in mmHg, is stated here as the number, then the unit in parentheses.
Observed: 10 (mmHg)
